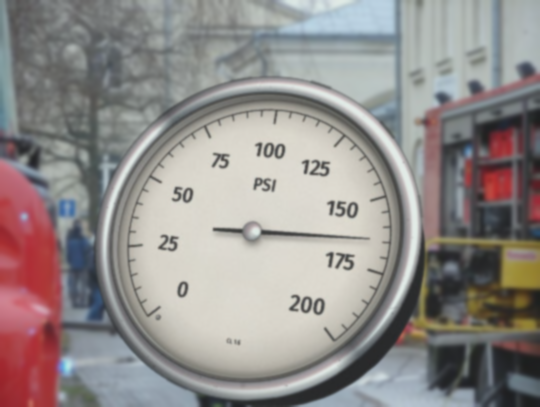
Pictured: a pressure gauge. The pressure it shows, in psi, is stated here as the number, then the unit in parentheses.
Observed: 165 (psi)
